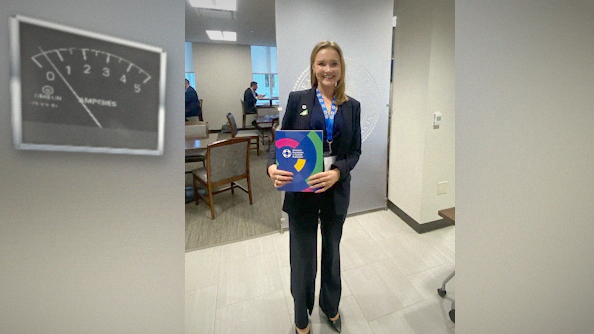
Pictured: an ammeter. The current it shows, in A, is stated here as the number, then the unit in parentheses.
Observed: 0.5 (A)
